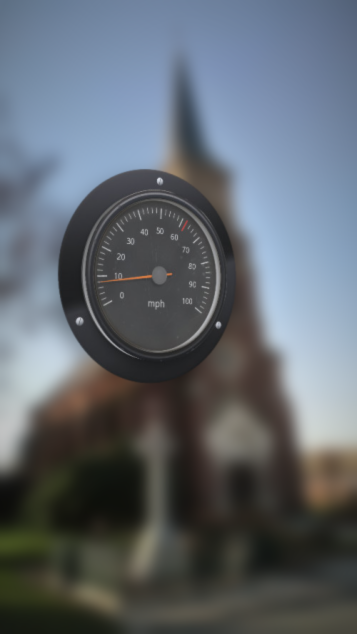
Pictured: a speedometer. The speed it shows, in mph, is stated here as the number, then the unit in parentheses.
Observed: 8 (mph)
